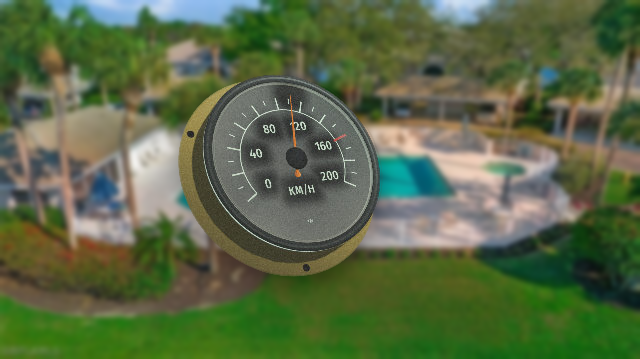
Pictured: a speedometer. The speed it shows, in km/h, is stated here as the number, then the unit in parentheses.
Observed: 110 (km/h)
